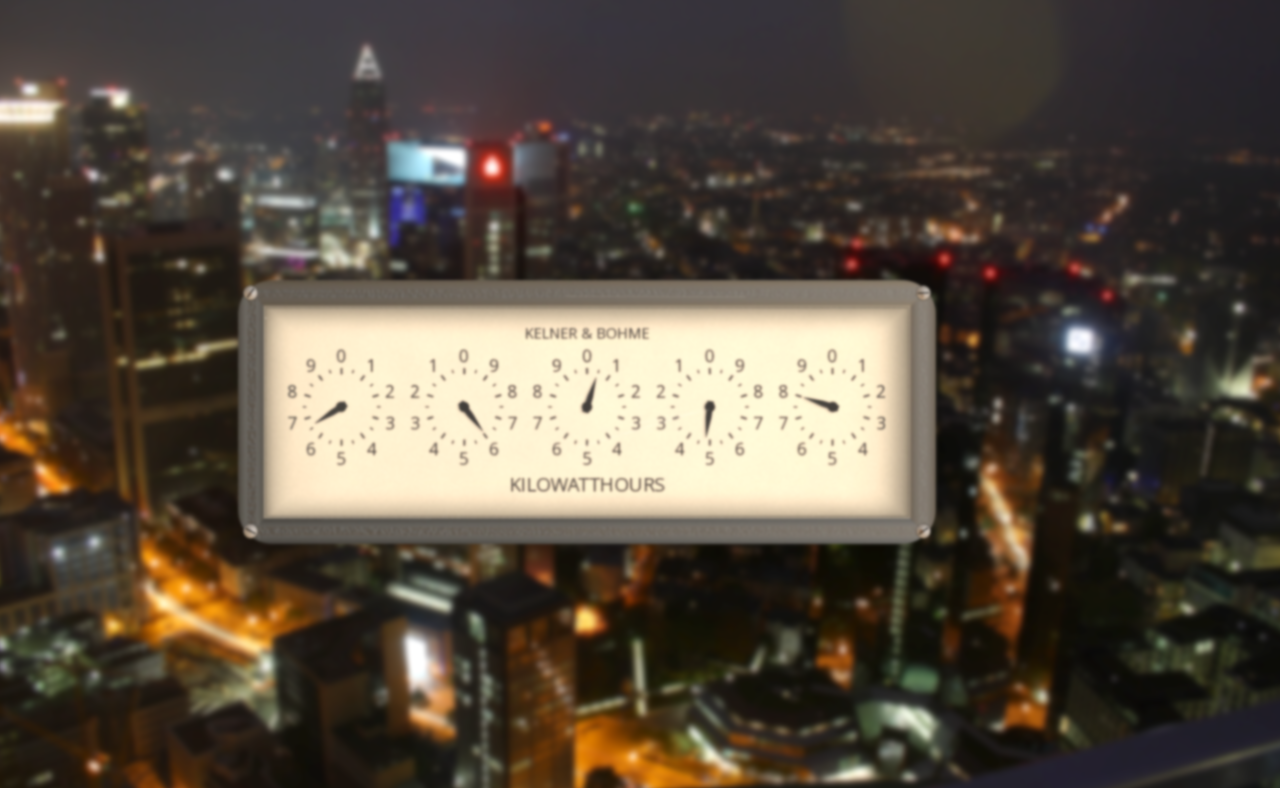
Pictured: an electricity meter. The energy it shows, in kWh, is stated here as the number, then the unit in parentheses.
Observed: 66048 (kWh)
